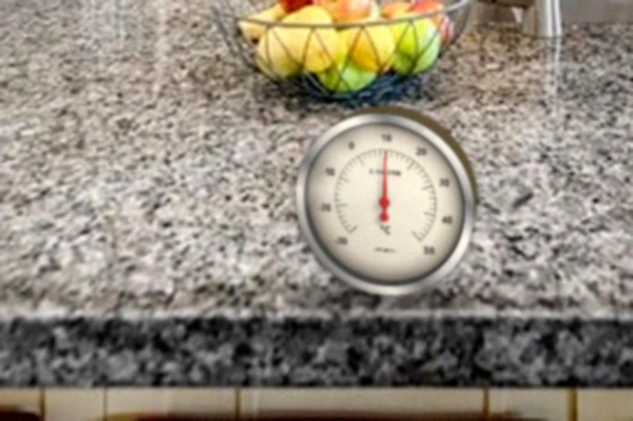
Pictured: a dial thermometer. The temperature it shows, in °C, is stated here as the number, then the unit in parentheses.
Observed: 10 (°C)
